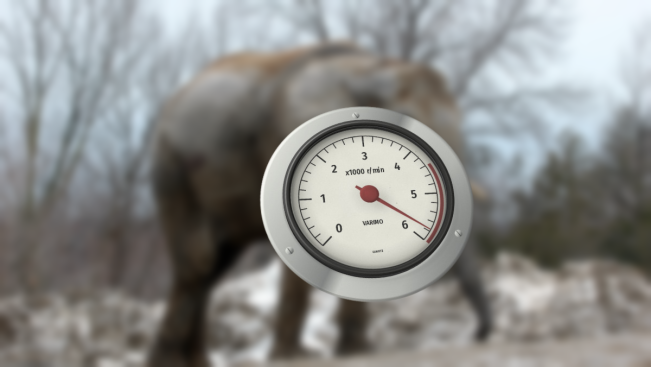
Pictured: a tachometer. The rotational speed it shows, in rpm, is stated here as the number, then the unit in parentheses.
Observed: 5800 (rpm)
